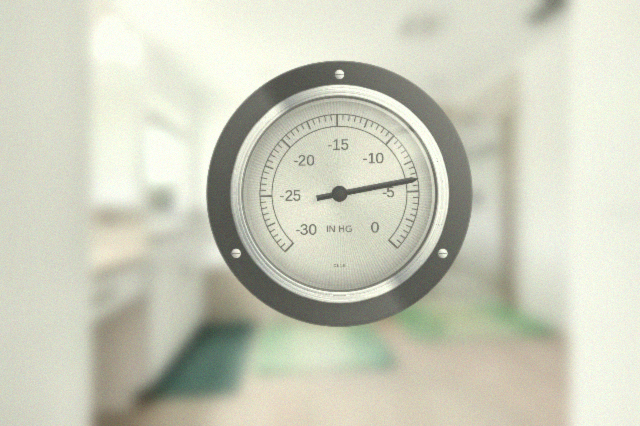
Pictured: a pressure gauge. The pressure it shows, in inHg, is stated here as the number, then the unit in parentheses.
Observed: -6 (inHg)
